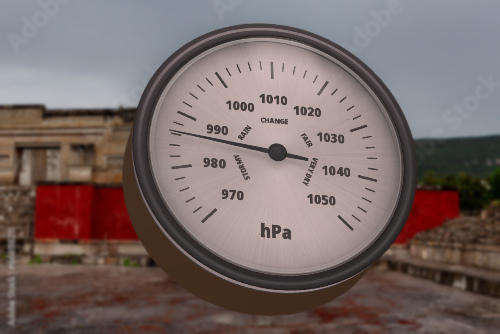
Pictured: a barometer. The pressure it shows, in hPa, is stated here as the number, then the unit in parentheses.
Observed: 986 (hPa)
